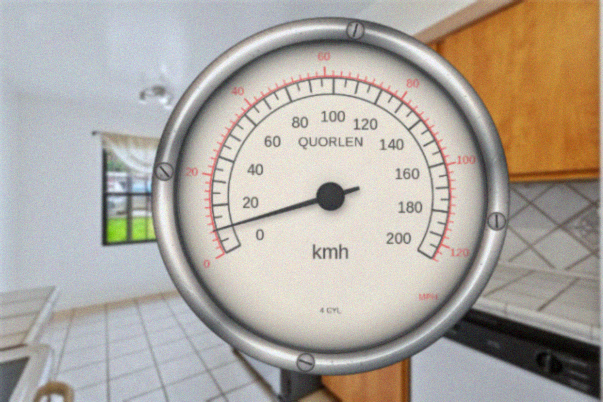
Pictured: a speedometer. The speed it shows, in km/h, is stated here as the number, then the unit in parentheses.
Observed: 10 (km/h)
